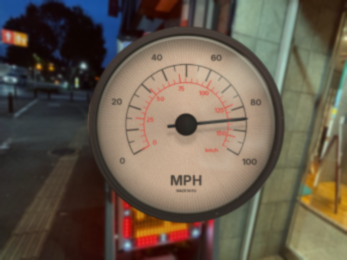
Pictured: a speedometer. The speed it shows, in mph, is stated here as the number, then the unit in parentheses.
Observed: 85 (mph)
